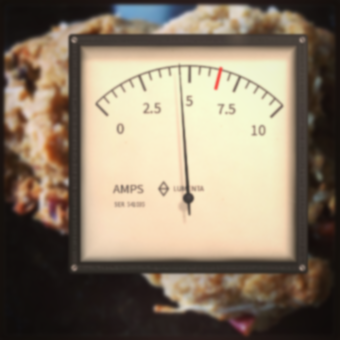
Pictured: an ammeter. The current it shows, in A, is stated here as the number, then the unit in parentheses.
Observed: 4.5 (A)
